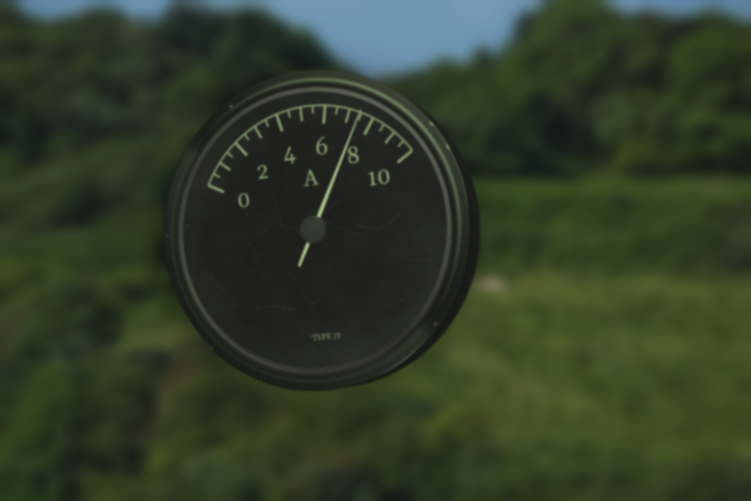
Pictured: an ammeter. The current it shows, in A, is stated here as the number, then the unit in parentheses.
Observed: 7.5 (A)
